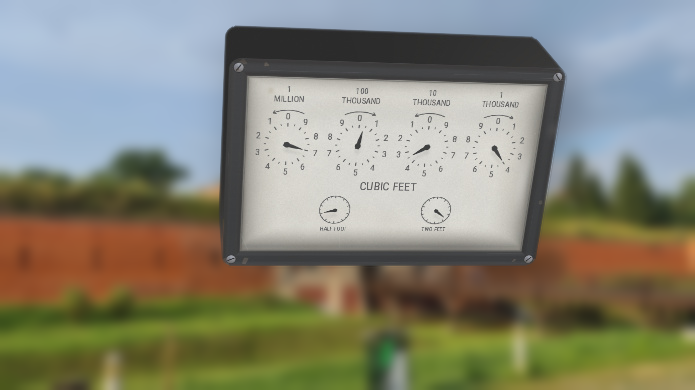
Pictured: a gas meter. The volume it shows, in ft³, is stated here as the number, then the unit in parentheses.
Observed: 703400 (ft³)
